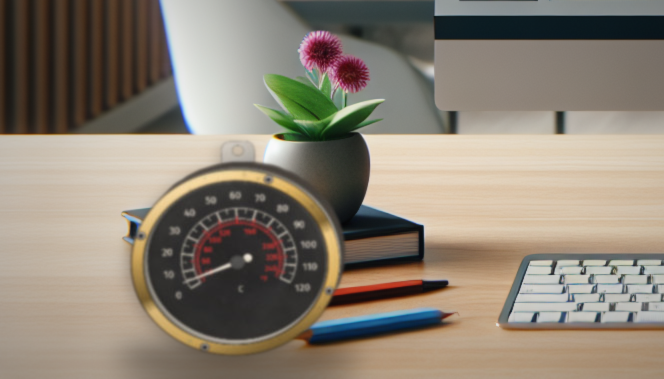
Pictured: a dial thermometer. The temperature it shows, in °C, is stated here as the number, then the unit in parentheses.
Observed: 5 (°C)
